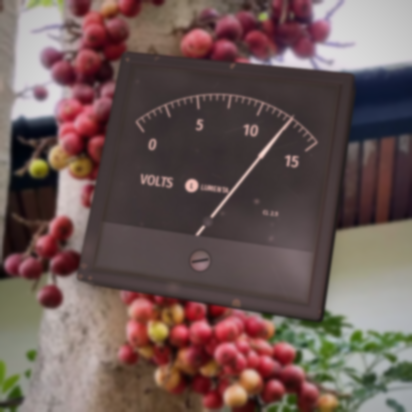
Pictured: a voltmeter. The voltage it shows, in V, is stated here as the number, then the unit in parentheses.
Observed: 12.5 (V)
